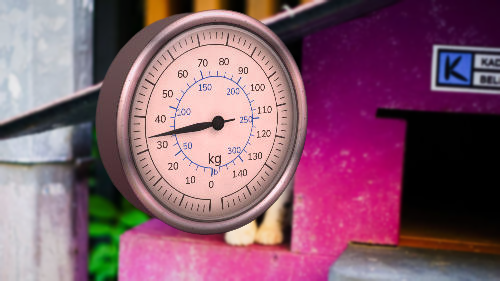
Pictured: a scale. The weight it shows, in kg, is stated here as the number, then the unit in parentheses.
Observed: 34 (kg)
